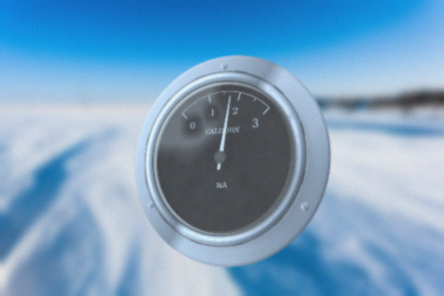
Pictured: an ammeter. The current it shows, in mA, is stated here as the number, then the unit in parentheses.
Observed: 1.75 (mA)
